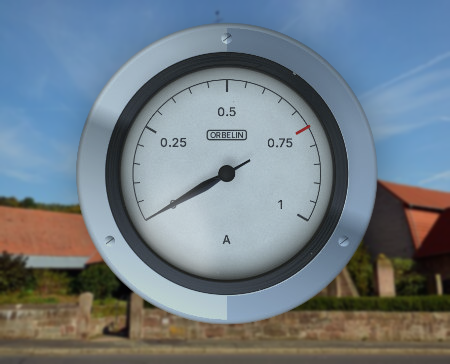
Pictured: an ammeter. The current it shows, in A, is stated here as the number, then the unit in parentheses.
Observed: 0 (A)
